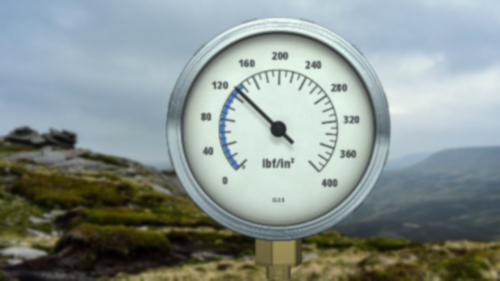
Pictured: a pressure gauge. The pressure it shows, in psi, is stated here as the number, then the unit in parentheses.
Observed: 130 (psi)
